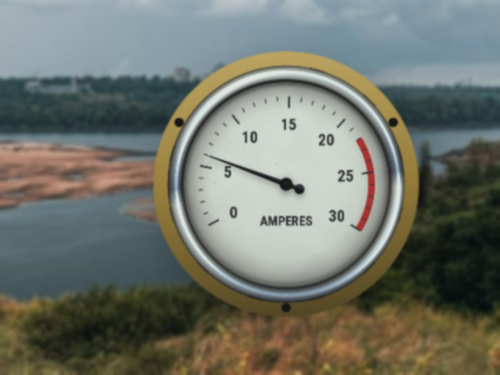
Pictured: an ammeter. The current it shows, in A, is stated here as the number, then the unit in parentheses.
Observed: 6 (A)
